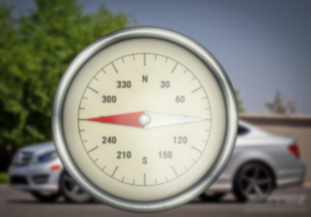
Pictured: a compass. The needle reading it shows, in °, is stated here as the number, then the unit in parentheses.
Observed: 270 (°)
